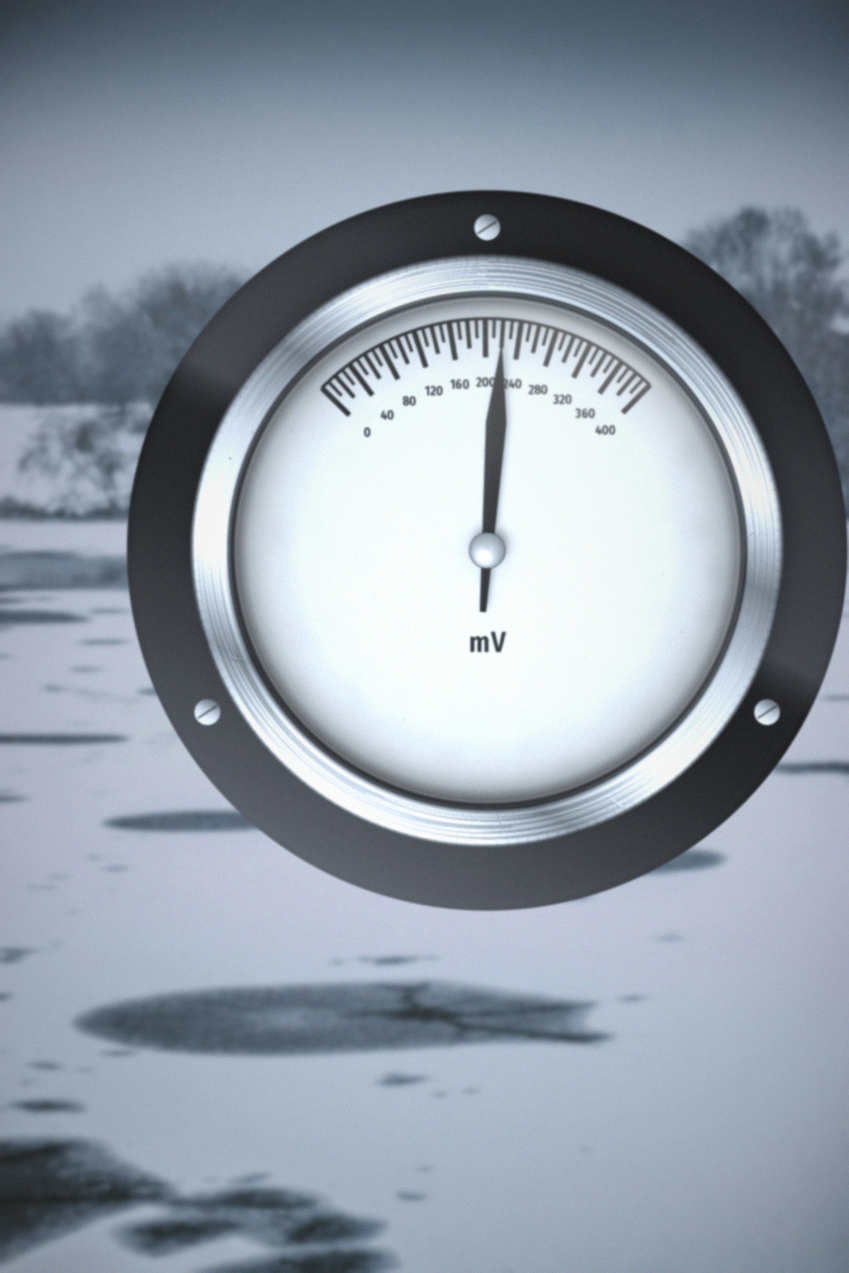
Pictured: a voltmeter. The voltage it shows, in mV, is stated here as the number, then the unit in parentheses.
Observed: 220 (mV)
